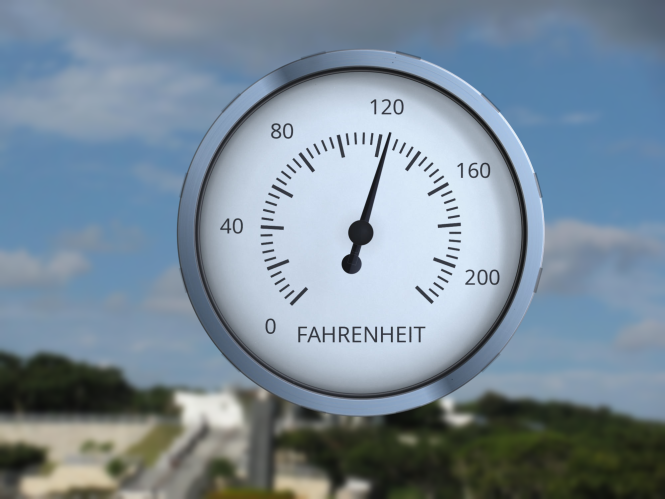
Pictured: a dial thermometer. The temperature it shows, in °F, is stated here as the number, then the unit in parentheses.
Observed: 124 (°F)
